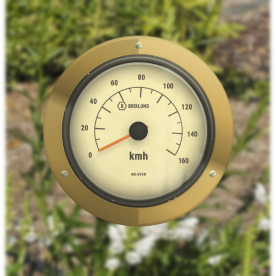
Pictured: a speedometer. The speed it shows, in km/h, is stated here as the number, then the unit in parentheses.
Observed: 0 (km/h)
